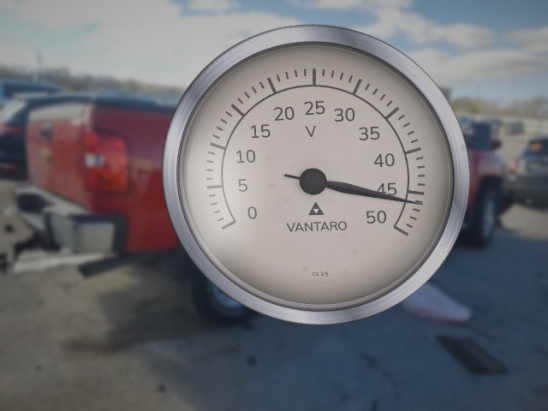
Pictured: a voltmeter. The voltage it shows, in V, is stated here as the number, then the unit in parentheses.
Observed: 46 (V)
